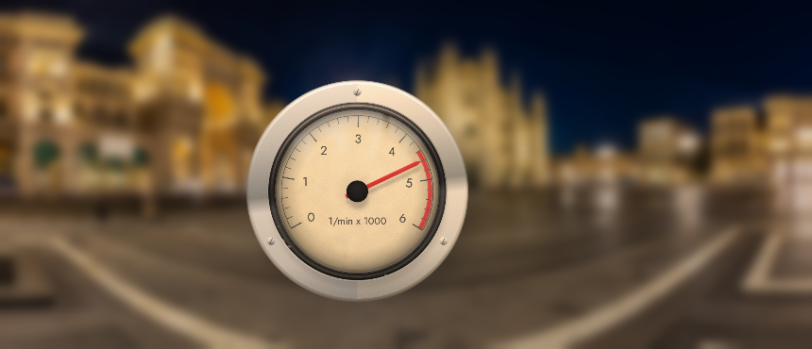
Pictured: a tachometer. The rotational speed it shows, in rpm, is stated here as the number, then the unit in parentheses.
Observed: 4600 (rpm)
